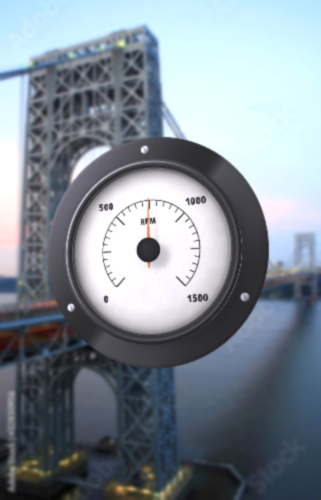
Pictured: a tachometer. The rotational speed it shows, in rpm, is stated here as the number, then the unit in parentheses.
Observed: 750 (rpm)
